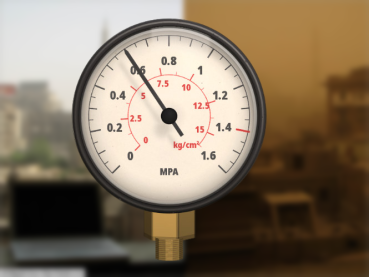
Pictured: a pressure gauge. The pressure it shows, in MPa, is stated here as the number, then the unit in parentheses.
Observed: 0.6 (MPa)
